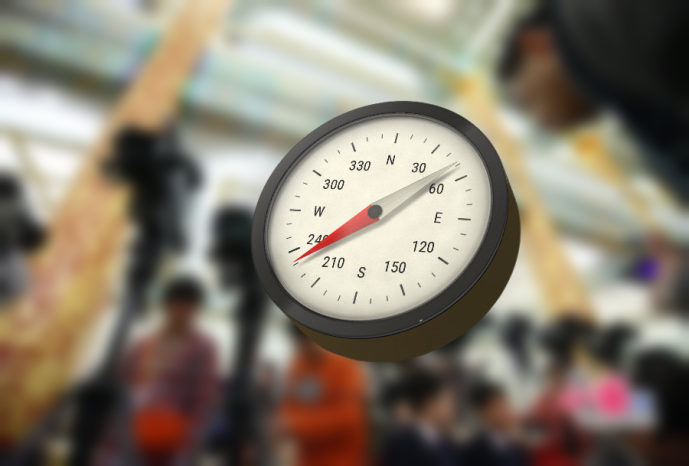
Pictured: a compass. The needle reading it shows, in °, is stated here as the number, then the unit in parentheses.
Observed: 230 (°)
